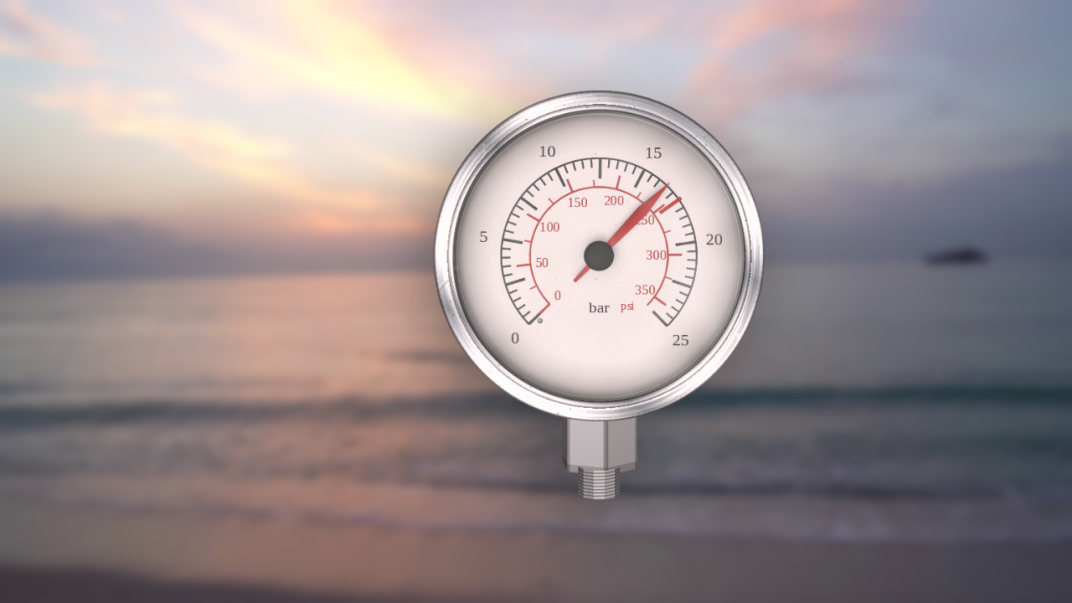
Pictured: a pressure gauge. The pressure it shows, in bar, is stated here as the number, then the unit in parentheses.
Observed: 16.5 (bar)
